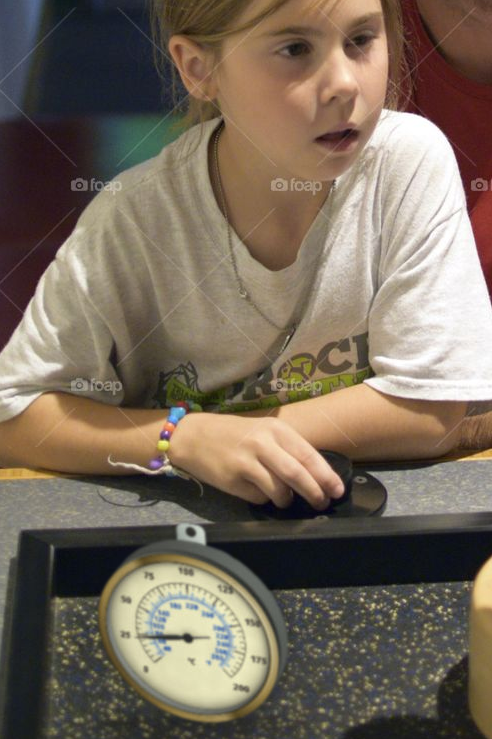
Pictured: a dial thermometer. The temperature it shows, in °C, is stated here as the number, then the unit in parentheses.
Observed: 25 (°C)
